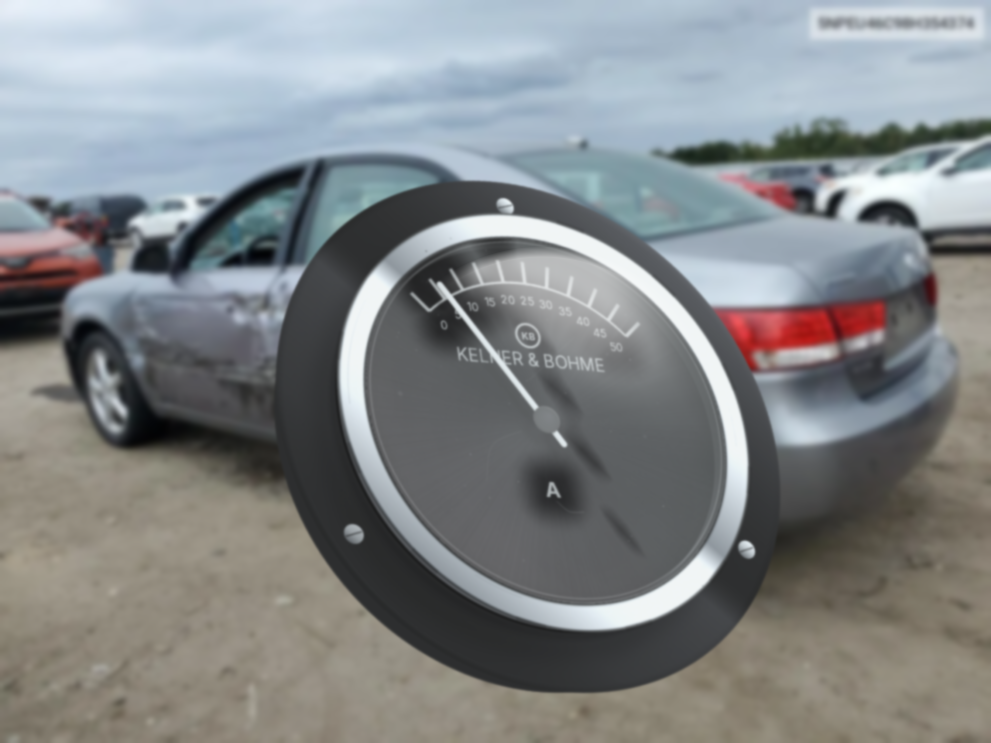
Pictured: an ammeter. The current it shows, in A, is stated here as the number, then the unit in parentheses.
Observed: 5 (A)
